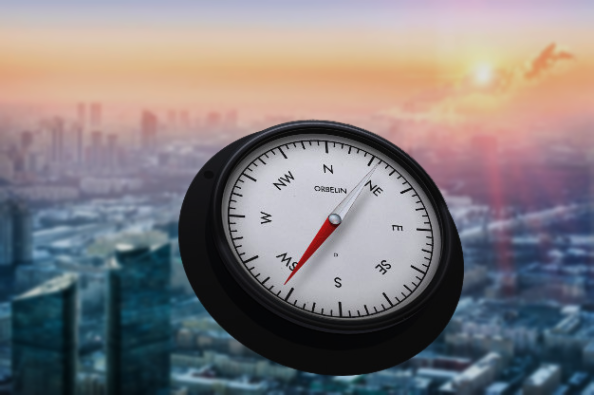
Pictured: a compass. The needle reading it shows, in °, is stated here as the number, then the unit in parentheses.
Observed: 215 (°)
